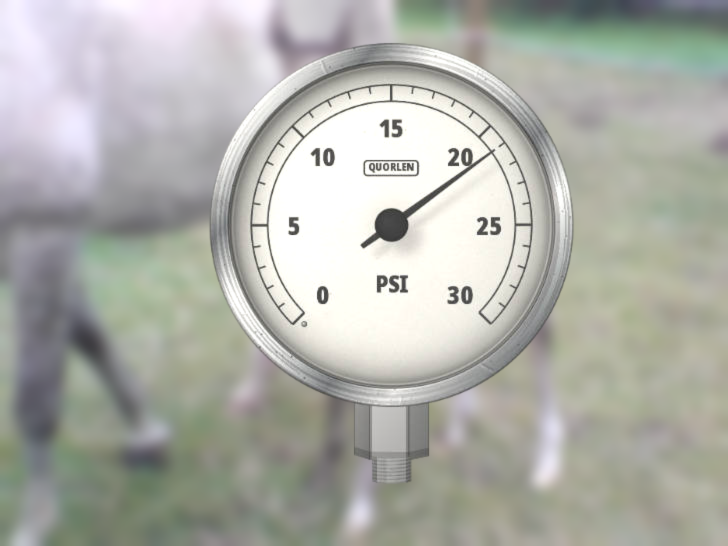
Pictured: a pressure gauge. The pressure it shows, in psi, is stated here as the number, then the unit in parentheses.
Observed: 21 (psi)
